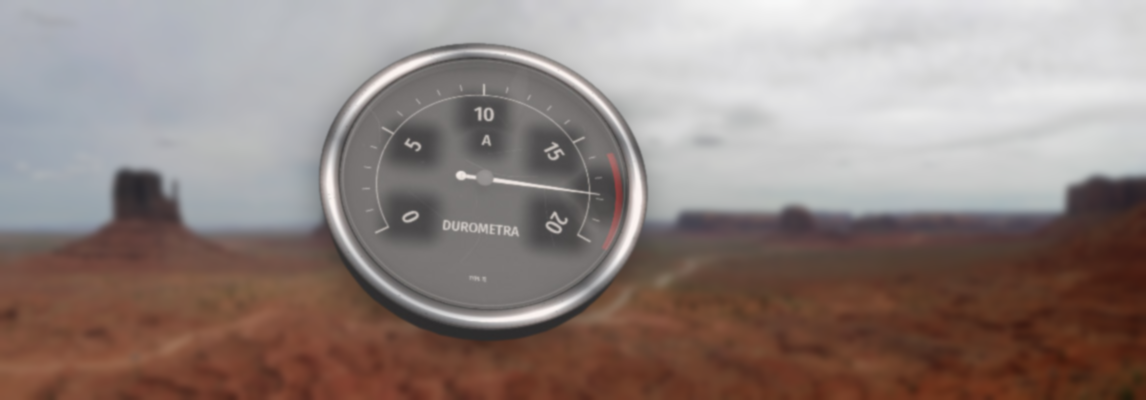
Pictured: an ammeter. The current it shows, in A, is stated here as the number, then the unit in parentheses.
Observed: 18 (A)
